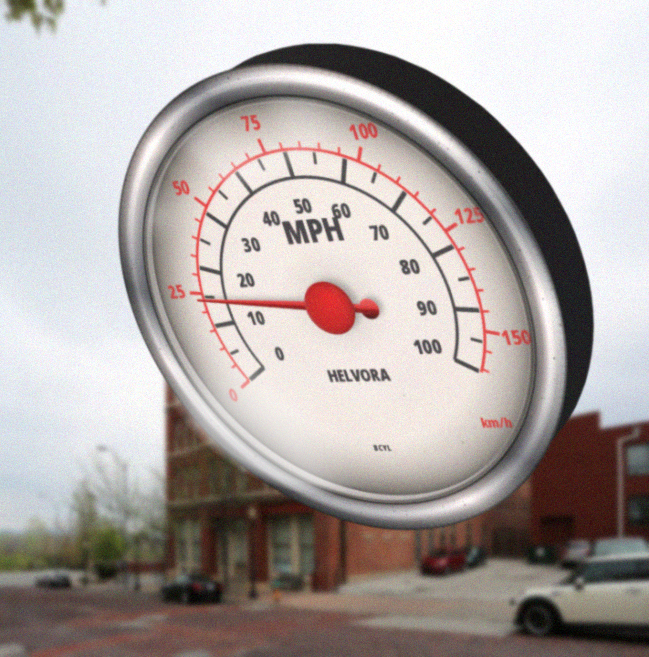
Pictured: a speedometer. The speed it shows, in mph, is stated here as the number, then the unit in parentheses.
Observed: 15 (mph)
